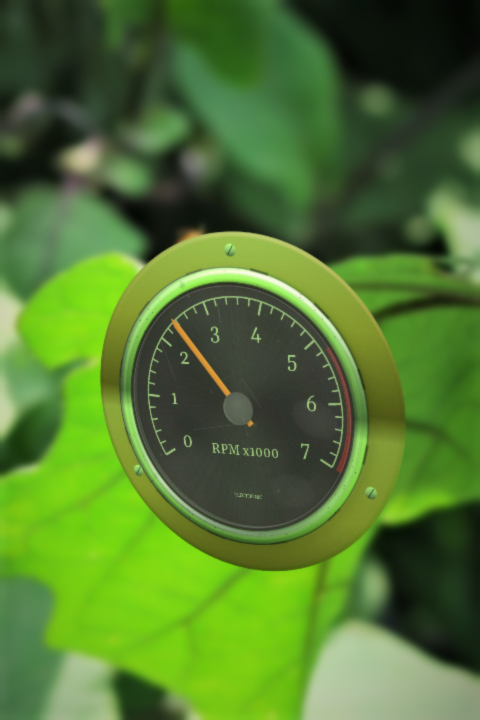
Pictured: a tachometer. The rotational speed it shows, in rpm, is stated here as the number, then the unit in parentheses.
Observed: 2400 (rpm)
